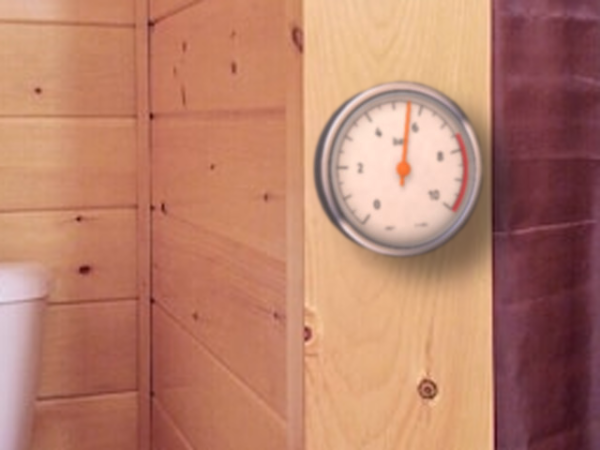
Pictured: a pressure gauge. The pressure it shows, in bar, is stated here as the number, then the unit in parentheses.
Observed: 5.5 (bar)
